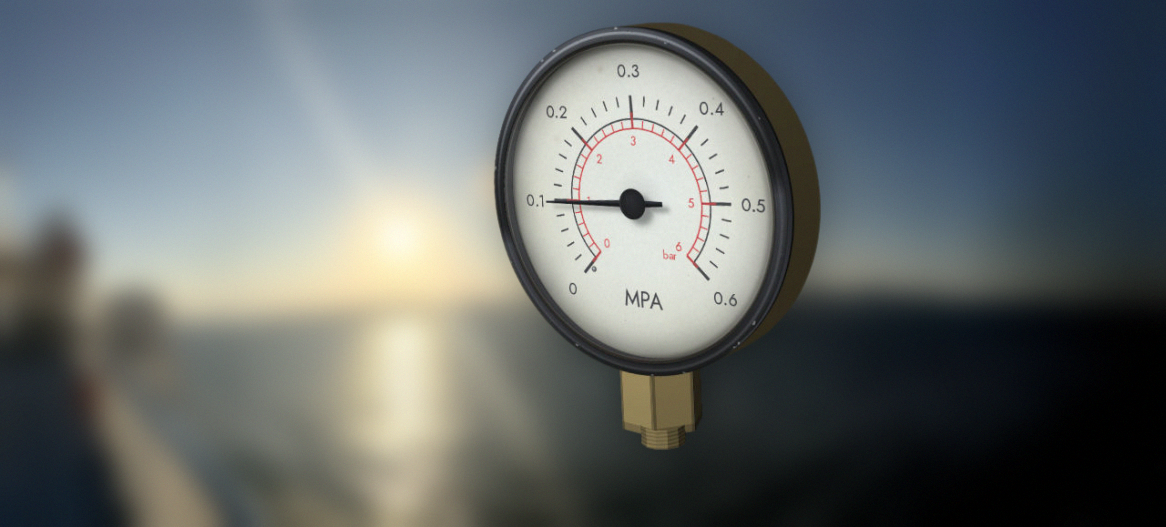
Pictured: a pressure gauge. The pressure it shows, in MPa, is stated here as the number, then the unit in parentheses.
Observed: 0.1 (MPa)
